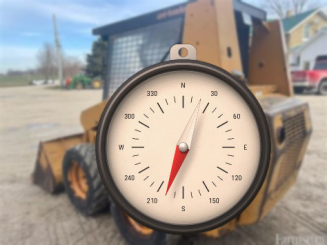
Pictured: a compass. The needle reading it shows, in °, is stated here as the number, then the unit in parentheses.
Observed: 200 (°)
